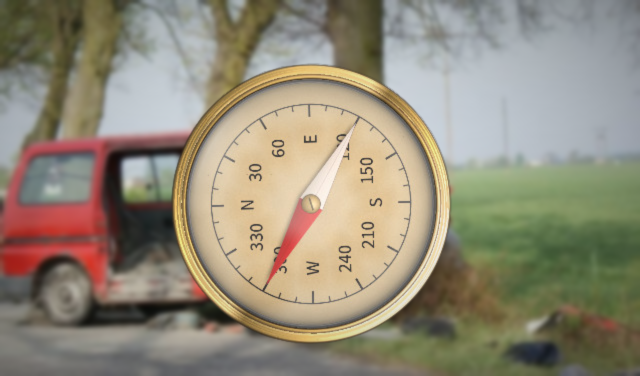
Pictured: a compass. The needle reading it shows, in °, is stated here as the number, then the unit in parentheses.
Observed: 300 (°)
